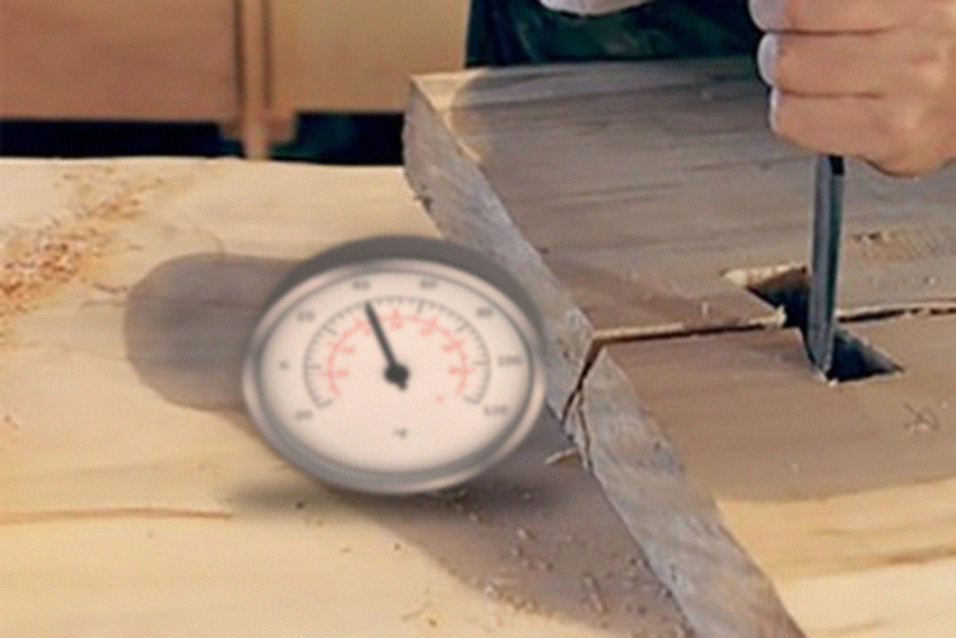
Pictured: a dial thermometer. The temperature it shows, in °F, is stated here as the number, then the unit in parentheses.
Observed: 40 (°F)
